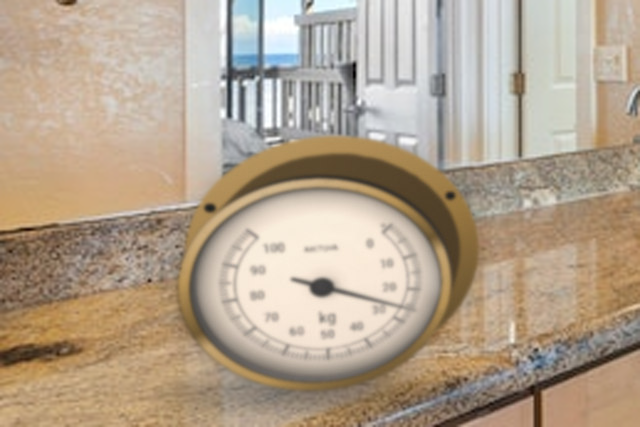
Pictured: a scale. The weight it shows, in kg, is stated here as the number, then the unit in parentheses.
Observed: 25 (kg)
